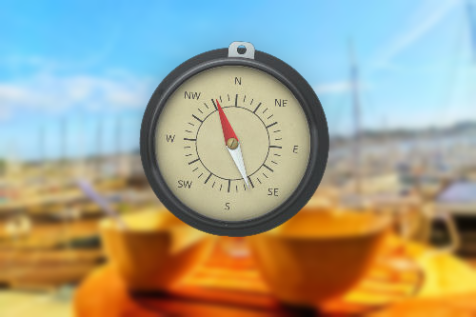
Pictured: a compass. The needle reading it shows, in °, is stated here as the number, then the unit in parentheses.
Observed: 335 (°)
